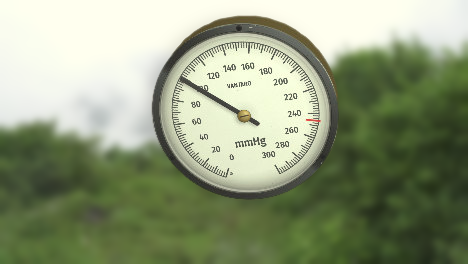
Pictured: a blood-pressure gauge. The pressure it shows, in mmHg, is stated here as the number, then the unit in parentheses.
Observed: 100 (mmHg)
